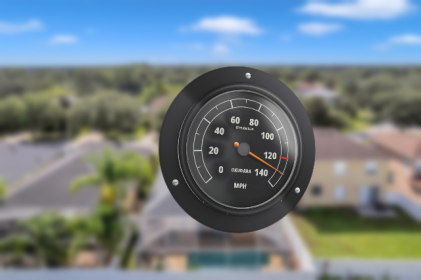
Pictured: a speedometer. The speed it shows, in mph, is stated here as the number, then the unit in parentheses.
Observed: 130 (mph)
